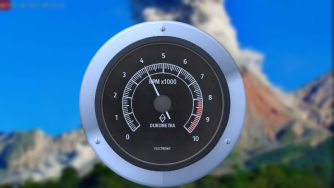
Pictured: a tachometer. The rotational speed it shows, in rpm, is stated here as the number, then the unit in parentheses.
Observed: 4000 (rpm)
